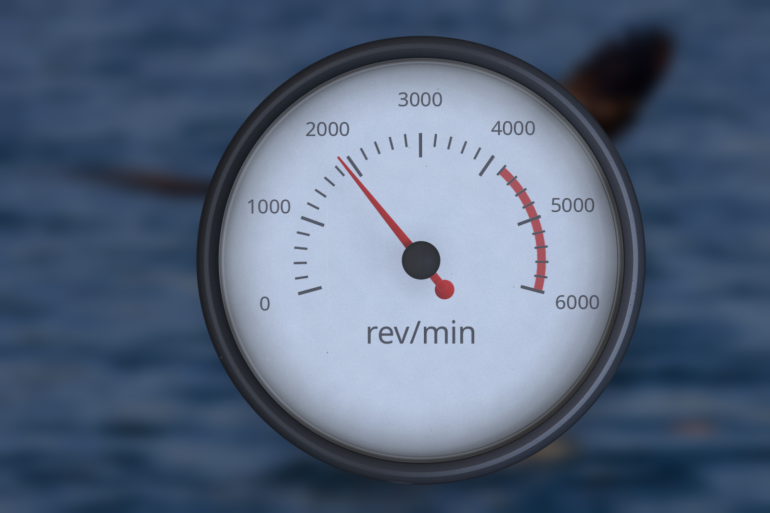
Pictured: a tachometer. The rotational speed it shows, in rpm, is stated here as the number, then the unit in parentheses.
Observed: 1900 (rpm)
